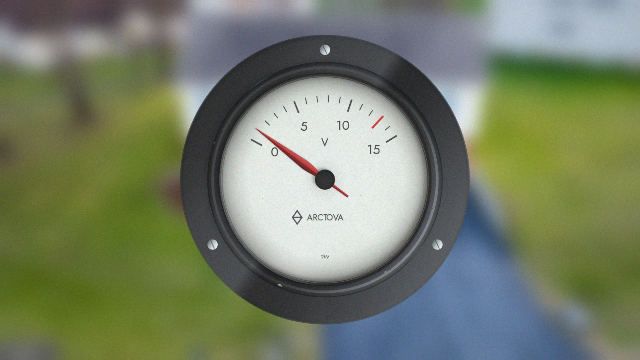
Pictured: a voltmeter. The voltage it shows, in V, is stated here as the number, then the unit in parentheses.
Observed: 1 (V)
